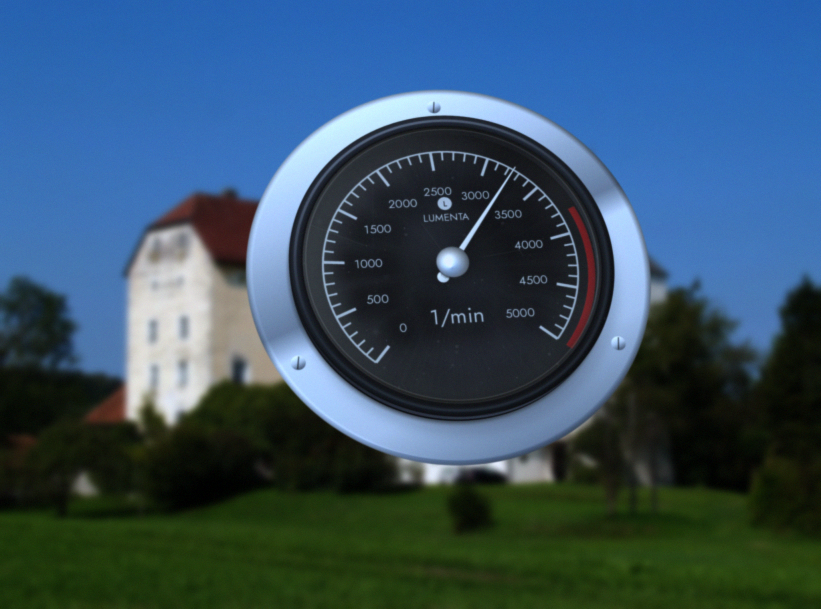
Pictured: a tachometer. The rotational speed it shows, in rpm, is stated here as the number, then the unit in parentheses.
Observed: 3250 (rpm)
